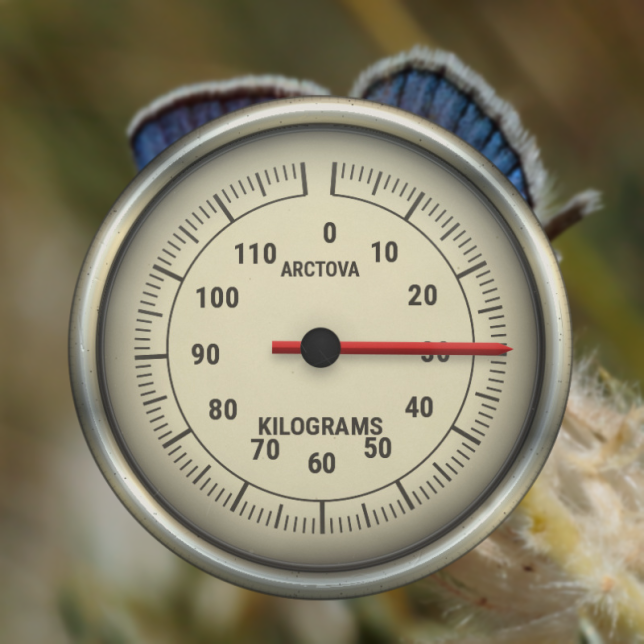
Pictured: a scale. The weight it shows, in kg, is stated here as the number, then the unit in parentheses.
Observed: 29.5 (kg)
